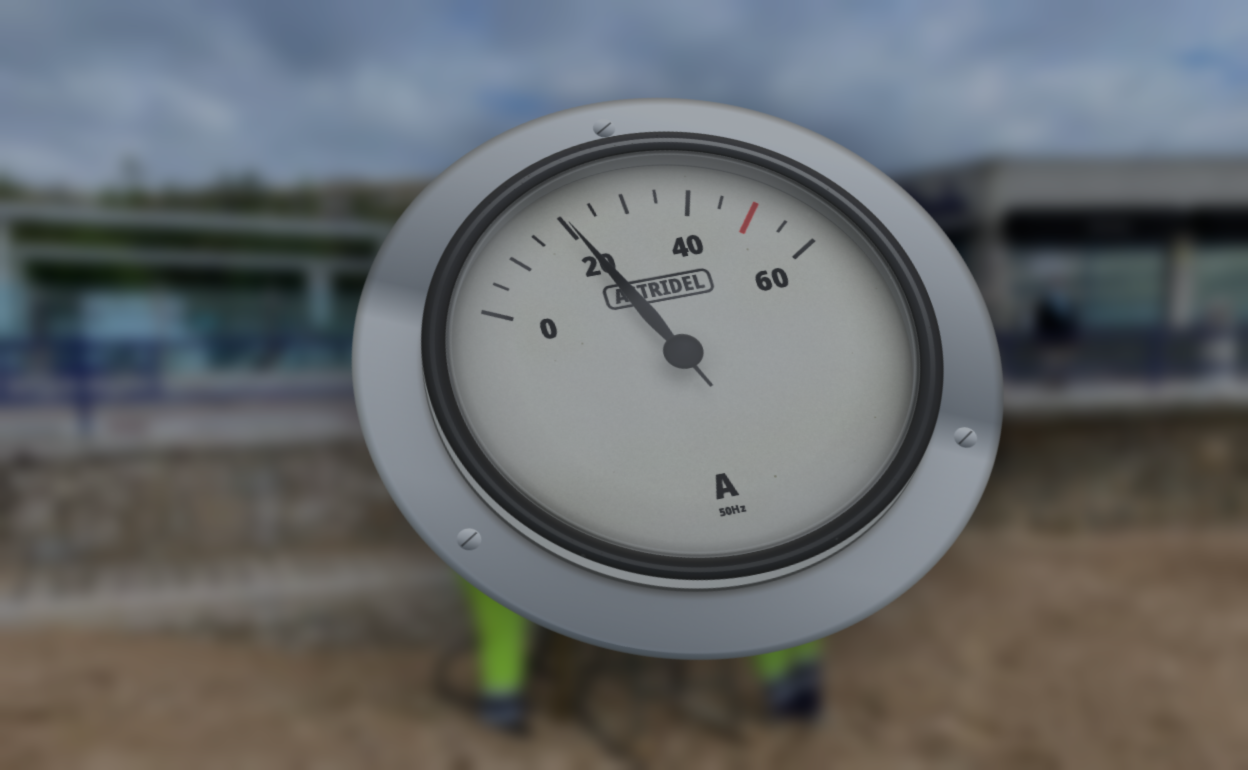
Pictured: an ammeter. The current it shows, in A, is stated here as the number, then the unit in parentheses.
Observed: 20 (A)
